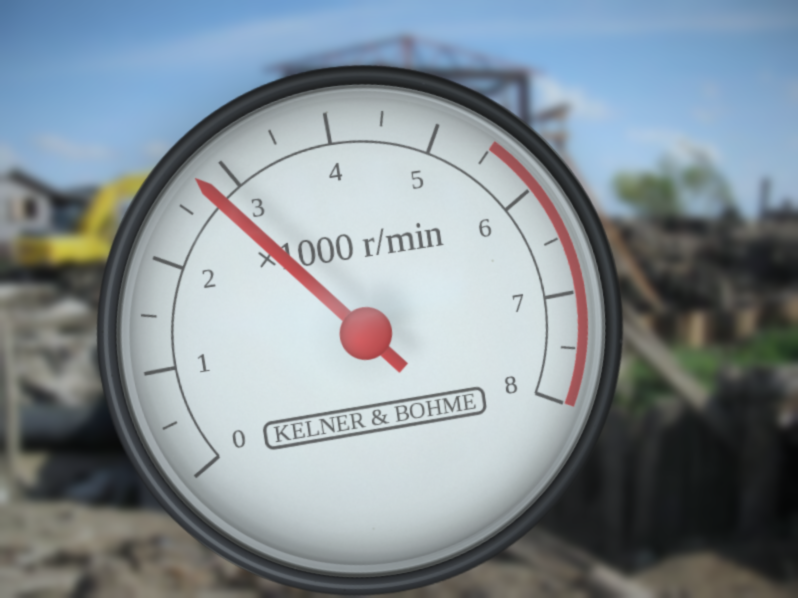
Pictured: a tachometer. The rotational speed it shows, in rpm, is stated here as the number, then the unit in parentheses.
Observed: 2750 (rpm)
